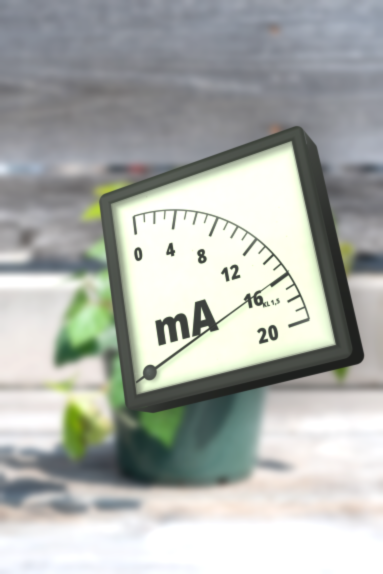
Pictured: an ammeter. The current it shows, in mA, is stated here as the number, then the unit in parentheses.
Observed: 16 (mA)
